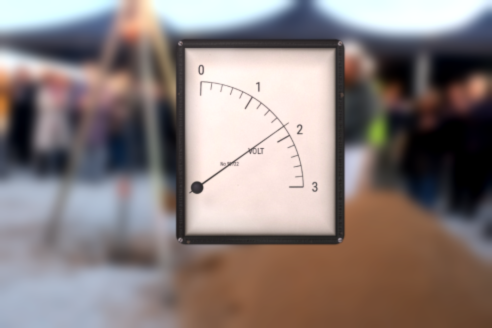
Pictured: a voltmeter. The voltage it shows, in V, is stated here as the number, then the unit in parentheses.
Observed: 1.8 (V)
